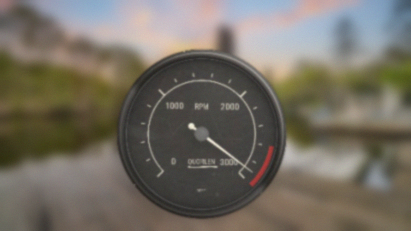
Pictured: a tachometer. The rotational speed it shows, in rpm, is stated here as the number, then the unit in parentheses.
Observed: 2900 (rpm)
